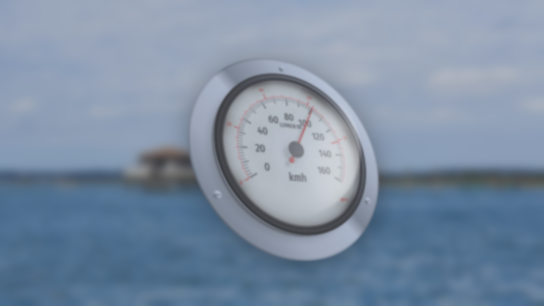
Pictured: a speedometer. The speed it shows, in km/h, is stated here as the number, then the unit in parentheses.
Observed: 100 (km/h)
